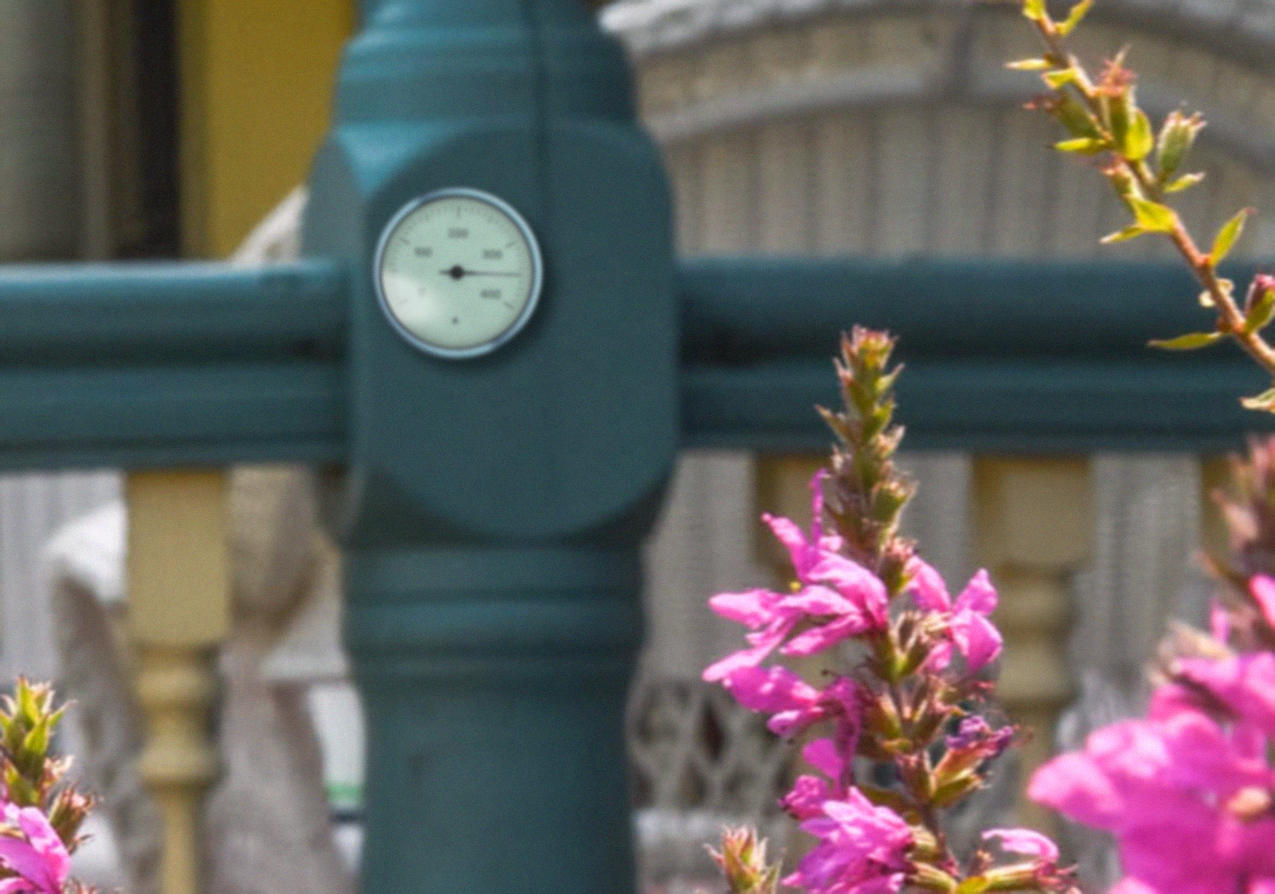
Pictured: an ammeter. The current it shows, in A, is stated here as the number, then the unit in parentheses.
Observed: 350 (A)
